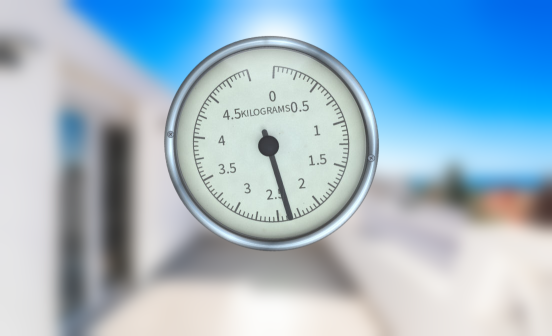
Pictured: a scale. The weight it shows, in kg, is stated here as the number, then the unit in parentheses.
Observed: 2.35 (kg)
